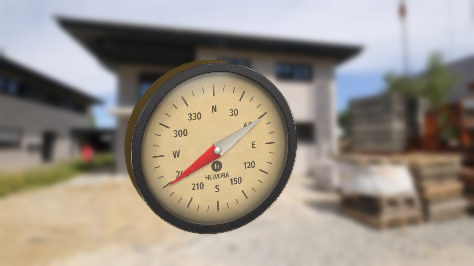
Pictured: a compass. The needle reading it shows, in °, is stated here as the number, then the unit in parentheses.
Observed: 240 (°)
